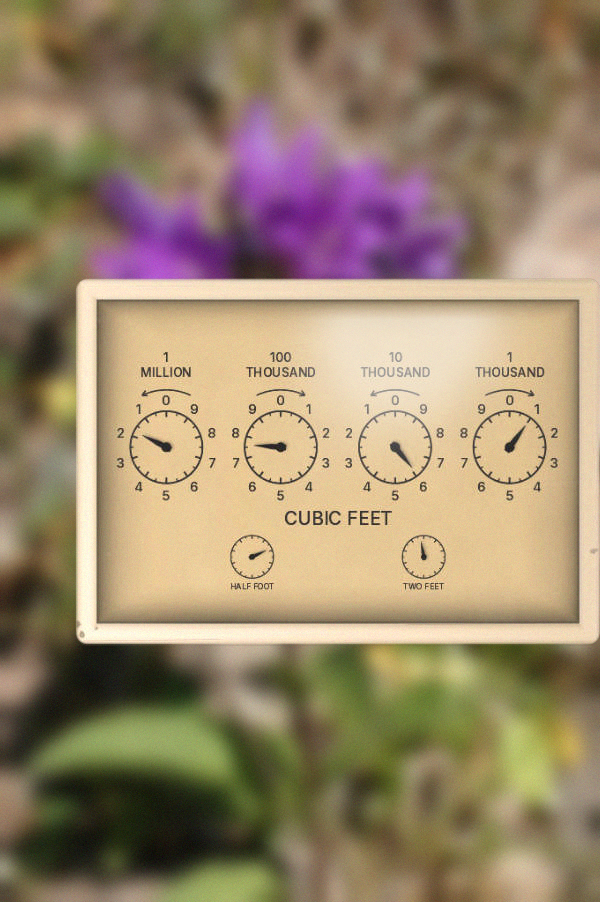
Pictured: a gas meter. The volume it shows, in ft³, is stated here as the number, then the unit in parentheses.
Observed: 176100 (ft³)
